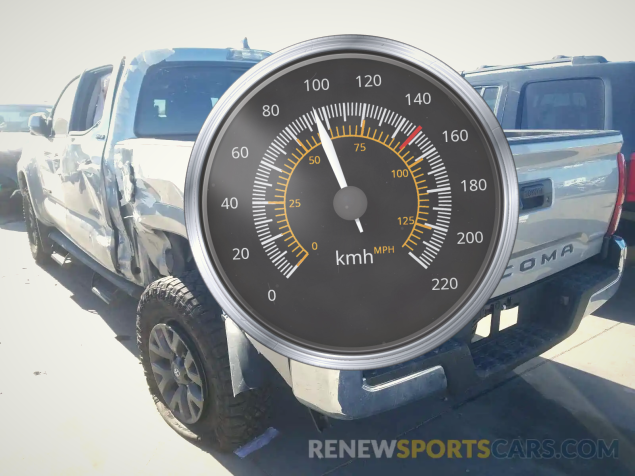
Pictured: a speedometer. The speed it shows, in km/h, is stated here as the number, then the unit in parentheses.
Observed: 96 (km/h)
